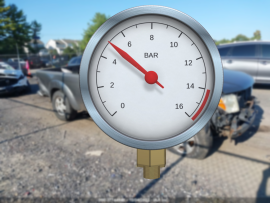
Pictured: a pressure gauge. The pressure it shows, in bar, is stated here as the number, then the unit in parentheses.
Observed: 5 (bar)
